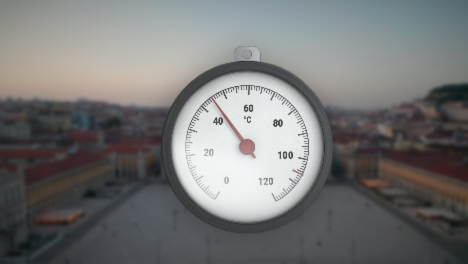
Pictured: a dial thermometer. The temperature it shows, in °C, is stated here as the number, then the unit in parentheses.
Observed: 45 (°C)
